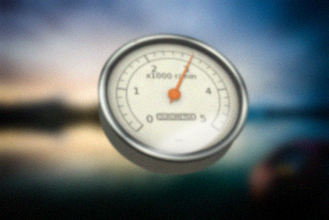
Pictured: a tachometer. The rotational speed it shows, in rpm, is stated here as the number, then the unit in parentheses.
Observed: 3000 (rpm)
